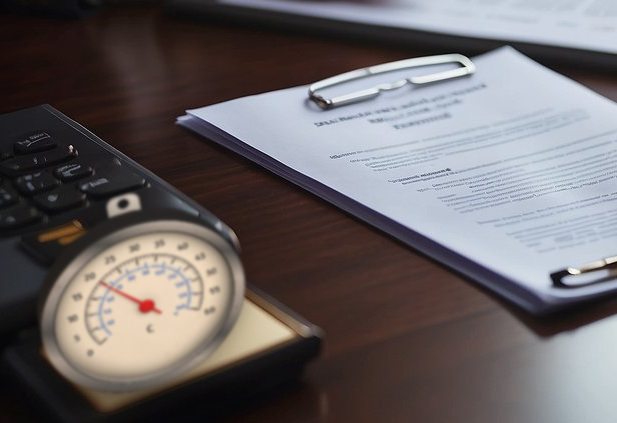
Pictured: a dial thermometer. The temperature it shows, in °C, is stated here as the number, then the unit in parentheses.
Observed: 20 (°C)
